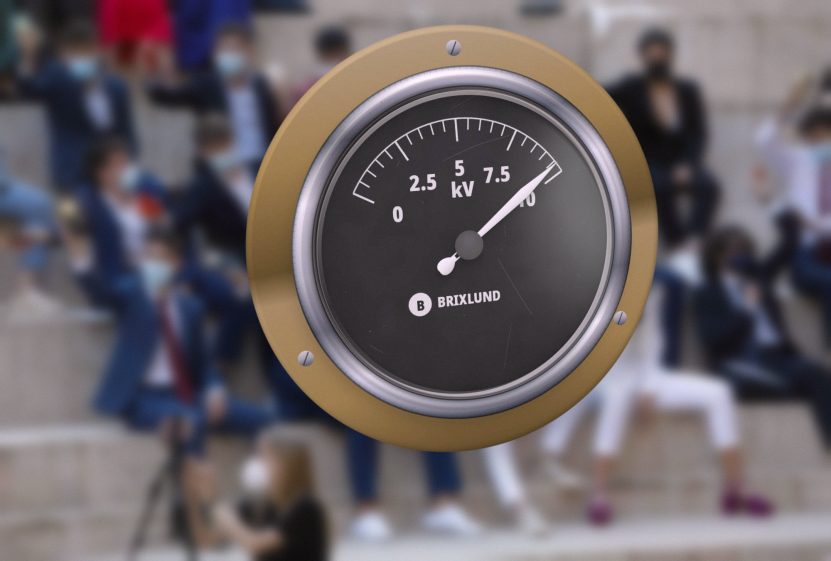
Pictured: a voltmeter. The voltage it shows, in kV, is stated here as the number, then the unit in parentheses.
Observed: 9.5 (kV)
